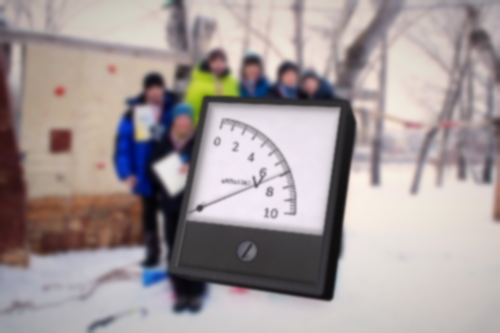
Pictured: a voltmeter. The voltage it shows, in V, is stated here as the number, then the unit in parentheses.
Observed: 7 (V)
